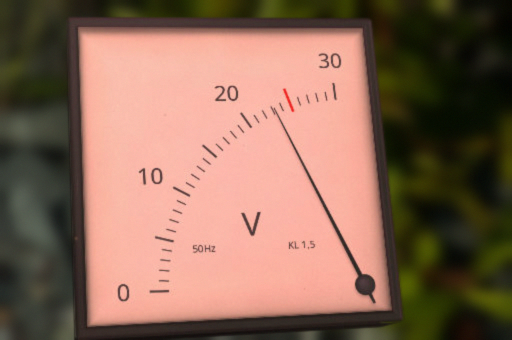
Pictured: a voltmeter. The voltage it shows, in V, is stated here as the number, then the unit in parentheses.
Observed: 23 (V)
